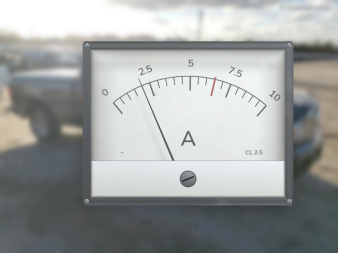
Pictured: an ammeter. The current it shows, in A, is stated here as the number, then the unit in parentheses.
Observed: 2 (A)
